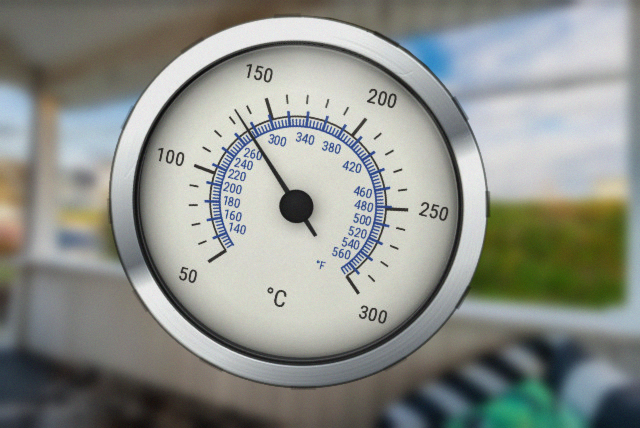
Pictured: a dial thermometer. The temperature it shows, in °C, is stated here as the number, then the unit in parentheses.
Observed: 135 (°C)
